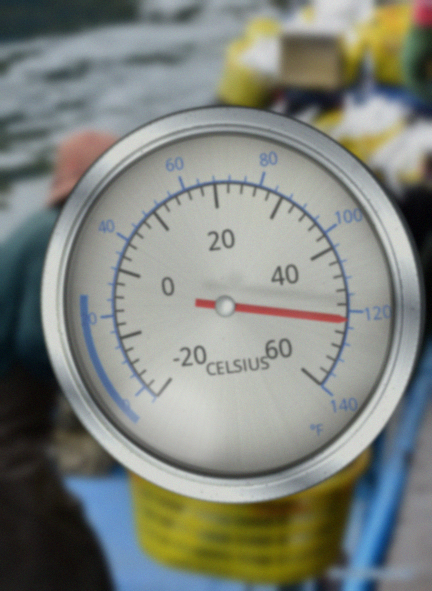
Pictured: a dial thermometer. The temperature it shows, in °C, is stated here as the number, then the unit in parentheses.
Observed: 50 (°C)
